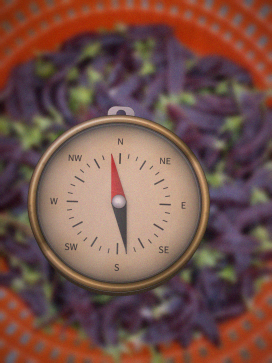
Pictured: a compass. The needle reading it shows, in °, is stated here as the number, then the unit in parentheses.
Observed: 350 (°)
